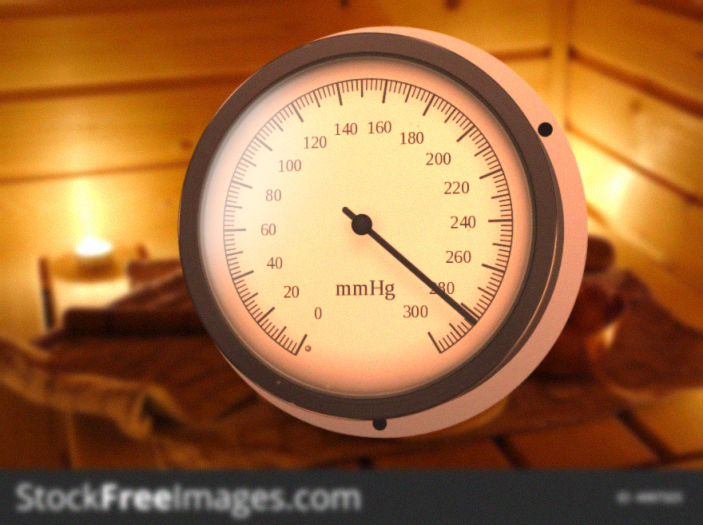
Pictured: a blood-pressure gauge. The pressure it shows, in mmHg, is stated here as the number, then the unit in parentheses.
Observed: 282 (mmHg)
